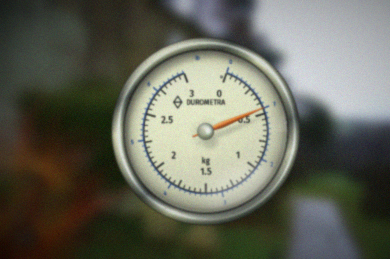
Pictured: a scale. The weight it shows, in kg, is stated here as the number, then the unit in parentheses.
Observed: 0.45 (kg)
